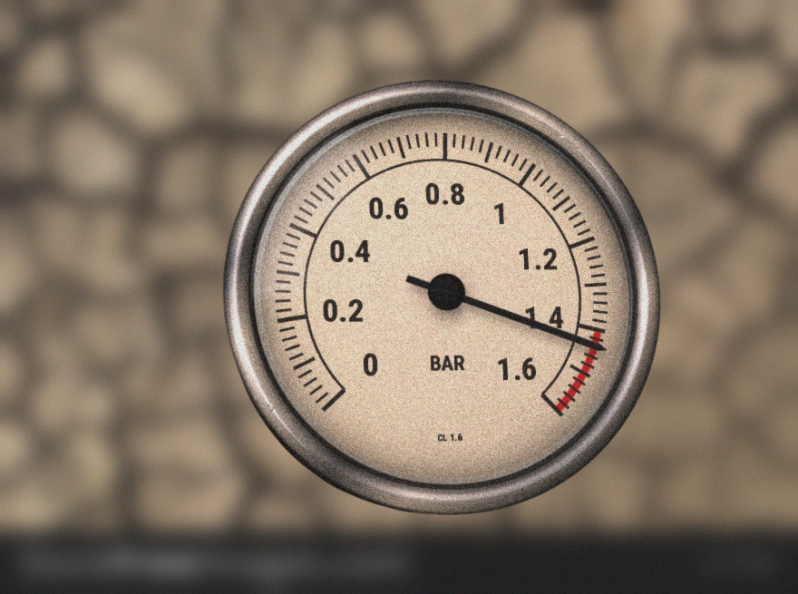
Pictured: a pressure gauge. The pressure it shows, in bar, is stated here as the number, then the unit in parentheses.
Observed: 1.44 (bar)
